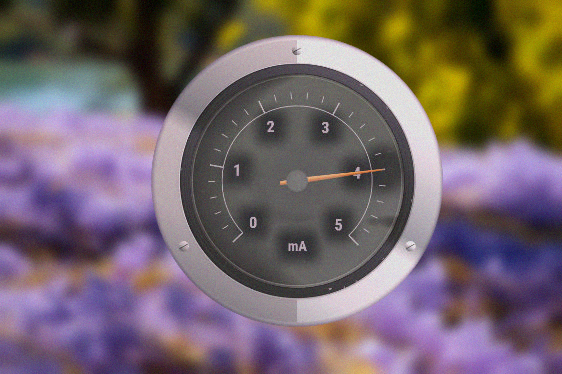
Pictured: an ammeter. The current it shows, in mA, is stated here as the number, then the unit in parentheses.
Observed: 4 (mA)
